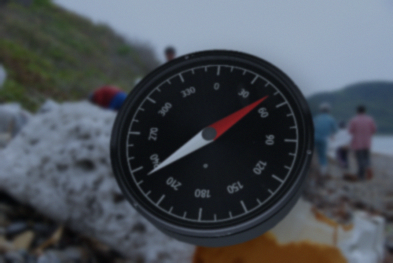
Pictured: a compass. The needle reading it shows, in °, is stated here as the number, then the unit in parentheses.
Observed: 50 (°)
